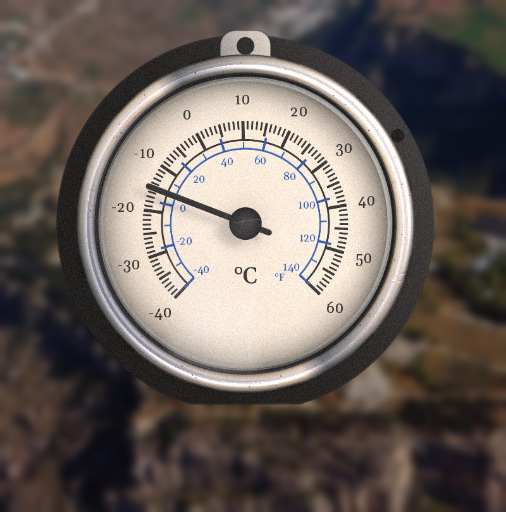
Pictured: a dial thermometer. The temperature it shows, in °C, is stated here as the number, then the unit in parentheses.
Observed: -15 (°C)
